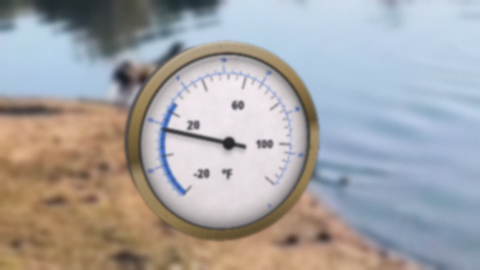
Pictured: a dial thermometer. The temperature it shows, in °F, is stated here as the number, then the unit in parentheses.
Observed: 12 (°F)
